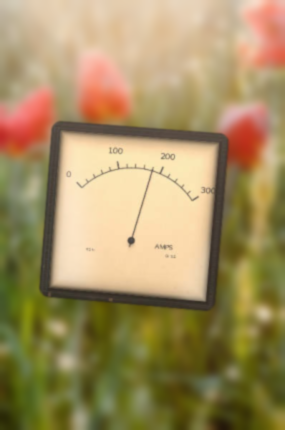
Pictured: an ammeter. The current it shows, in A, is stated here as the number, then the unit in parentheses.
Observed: 180 (A)
